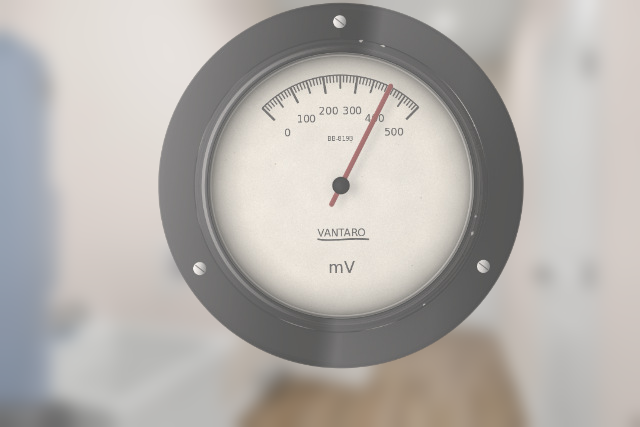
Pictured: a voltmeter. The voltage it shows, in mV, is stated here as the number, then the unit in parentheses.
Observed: 400 (mV)
